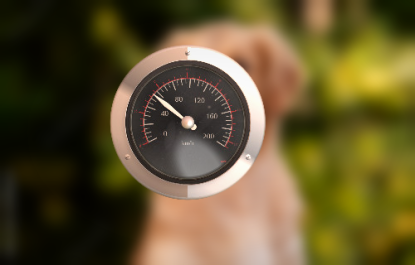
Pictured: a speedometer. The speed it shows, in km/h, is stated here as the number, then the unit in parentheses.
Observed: 55 (km/h)
